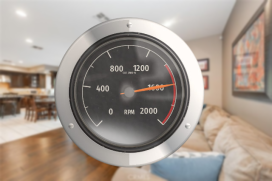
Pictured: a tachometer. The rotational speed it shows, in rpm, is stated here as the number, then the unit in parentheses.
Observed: 1600 (rpm)
